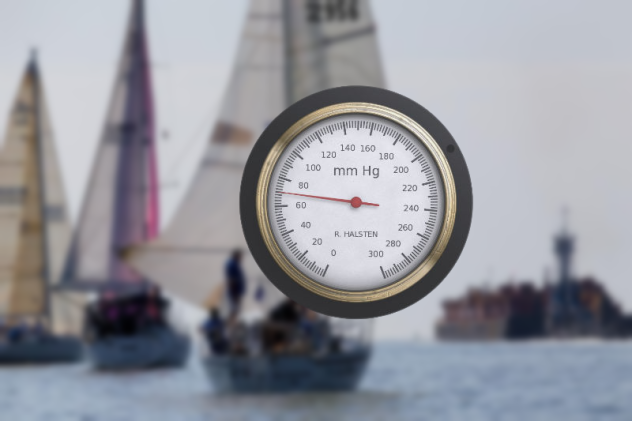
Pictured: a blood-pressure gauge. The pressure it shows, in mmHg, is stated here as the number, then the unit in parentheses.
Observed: 70 (mmHg)
